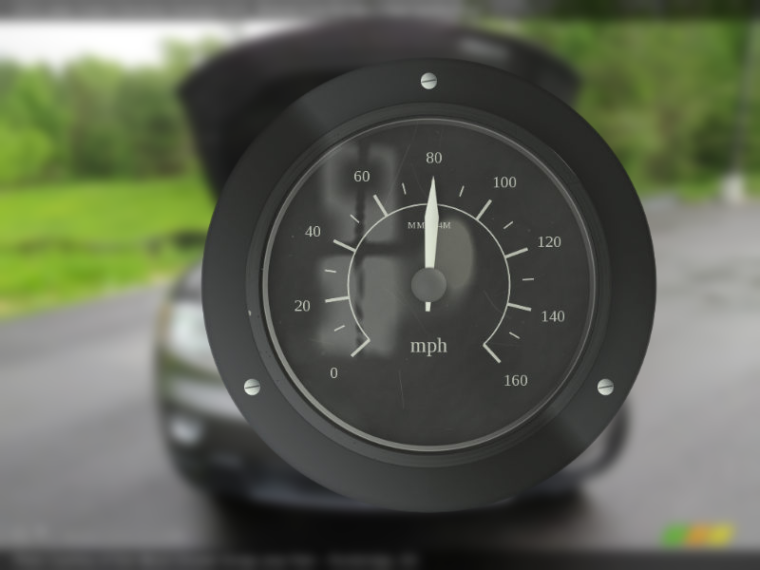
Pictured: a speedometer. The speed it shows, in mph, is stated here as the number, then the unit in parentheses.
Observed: 80 (mph)
